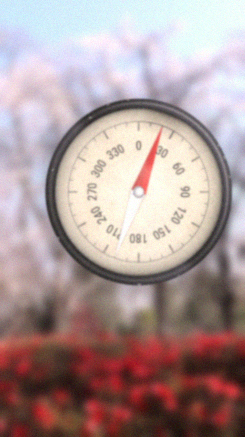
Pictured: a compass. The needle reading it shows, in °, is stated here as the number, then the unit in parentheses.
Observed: 20 (°)
